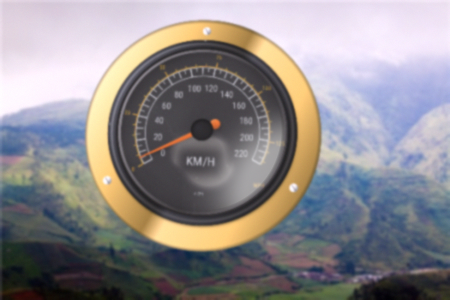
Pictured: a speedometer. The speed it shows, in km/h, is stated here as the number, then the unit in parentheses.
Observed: 5 (km/h)
